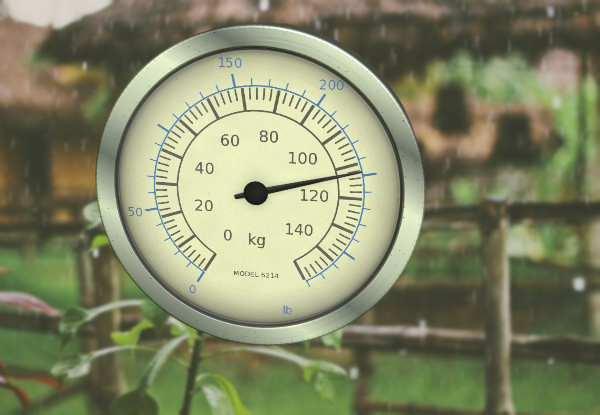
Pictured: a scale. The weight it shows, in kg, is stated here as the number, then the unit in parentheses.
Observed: 112 (kg)
